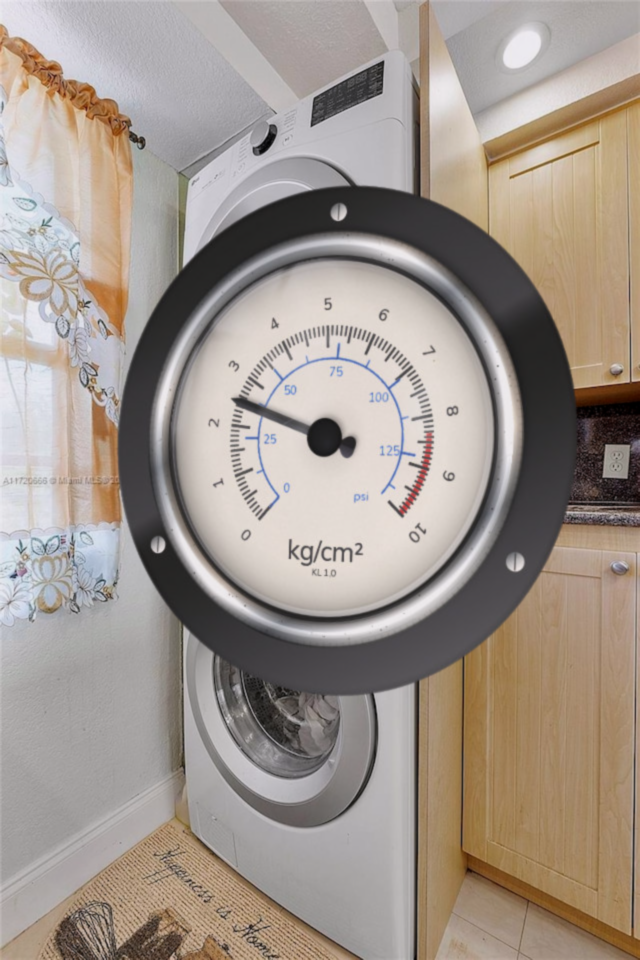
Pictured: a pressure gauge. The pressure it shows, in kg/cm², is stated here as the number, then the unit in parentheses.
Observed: 2.5 (kg/cm²)
